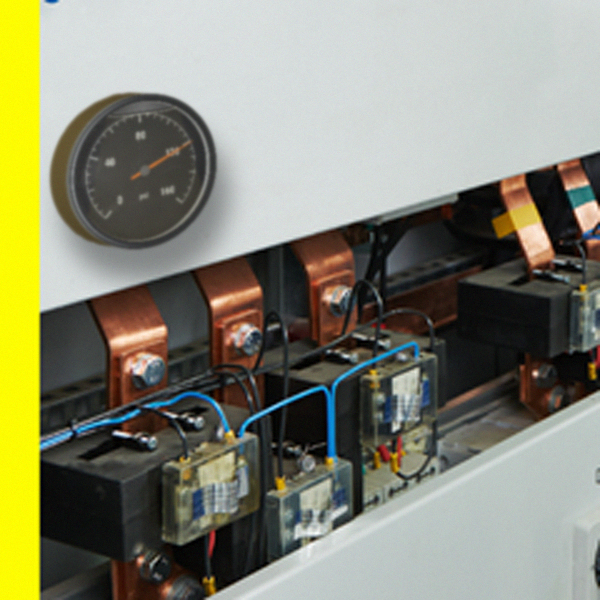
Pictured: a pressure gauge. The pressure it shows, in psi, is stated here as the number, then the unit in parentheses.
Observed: 120 (psi)
